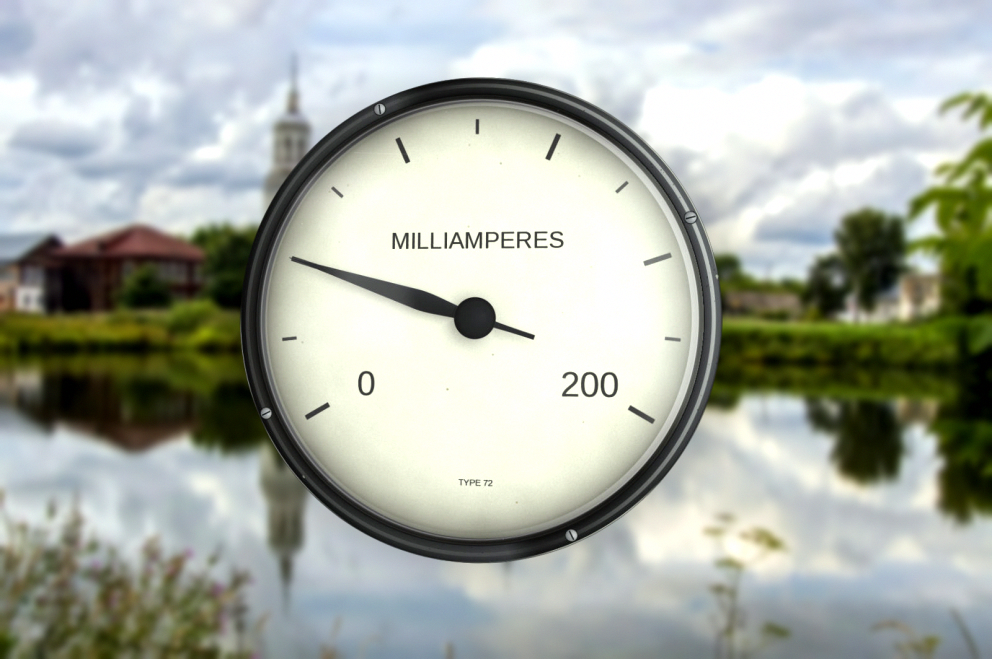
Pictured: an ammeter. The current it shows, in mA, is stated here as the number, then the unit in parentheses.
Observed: 40 (mA)
